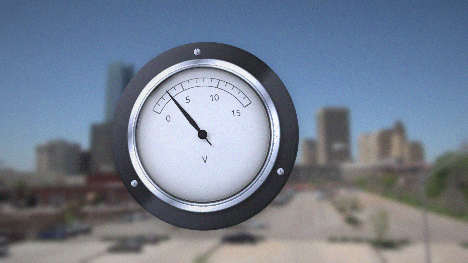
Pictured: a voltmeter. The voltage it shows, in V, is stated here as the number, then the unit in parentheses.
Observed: 3 (V)
